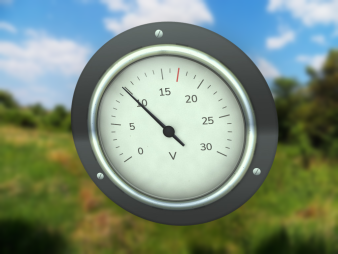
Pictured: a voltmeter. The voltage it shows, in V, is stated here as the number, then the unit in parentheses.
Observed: 10 (V)
